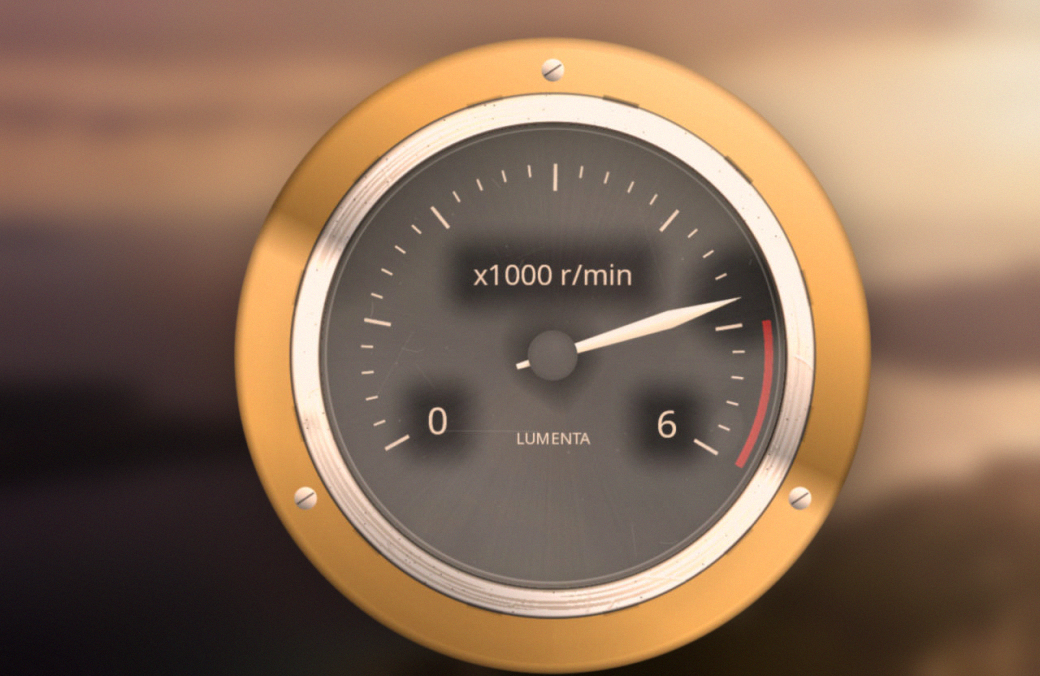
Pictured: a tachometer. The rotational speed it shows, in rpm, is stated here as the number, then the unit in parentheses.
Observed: 4800 (rpm)
